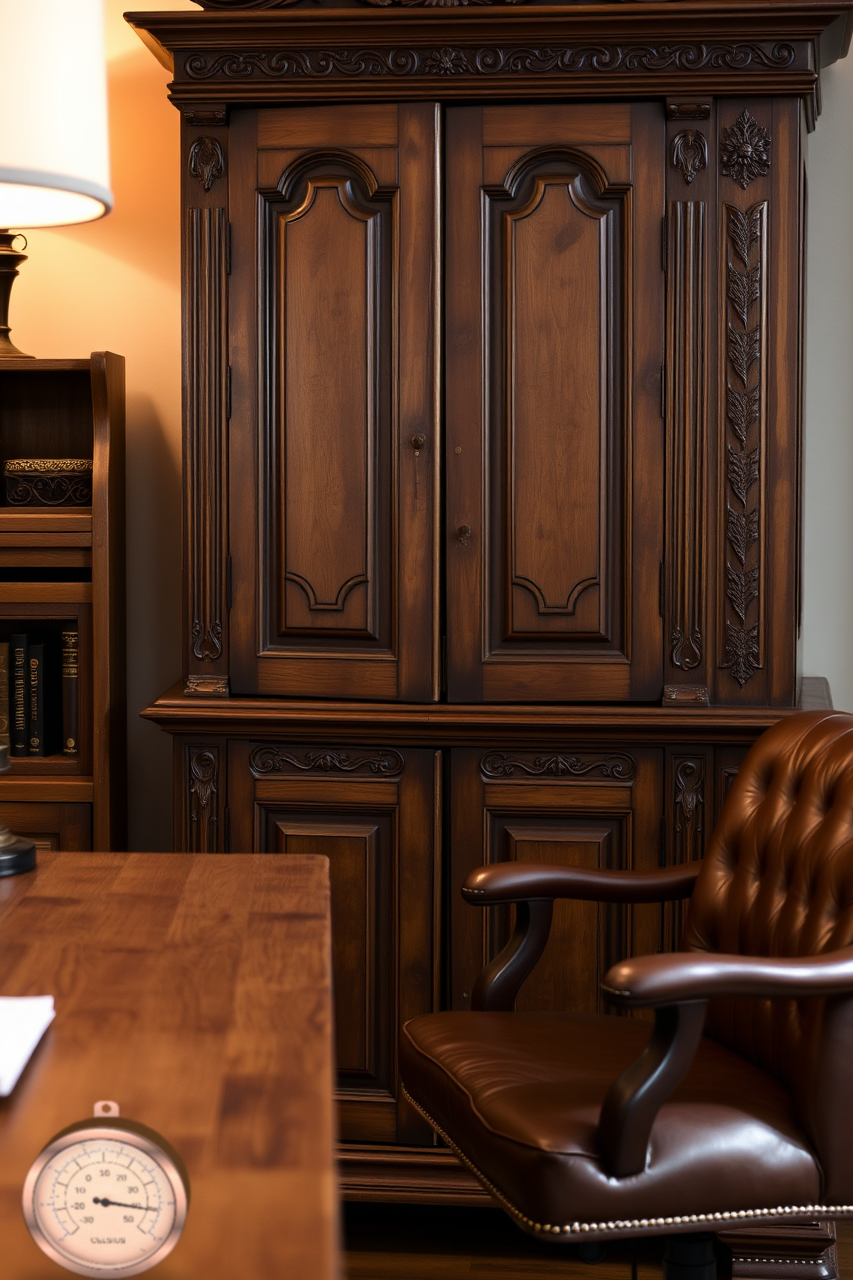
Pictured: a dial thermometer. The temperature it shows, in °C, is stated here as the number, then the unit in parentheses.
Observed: 40 (°C)
